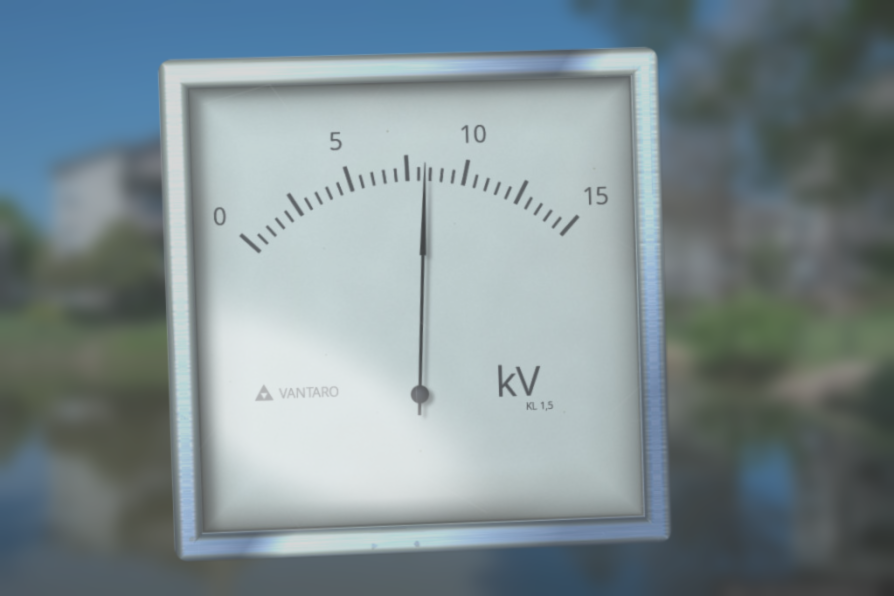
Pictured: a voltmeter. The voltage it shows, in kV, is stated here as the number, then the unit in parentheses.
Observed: 8.25 (kV)
